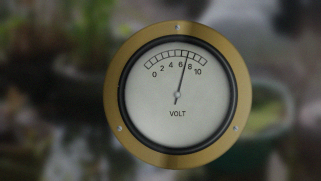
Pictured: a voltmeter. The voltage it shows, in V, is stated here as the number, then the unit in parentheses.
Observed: 7 (V)
